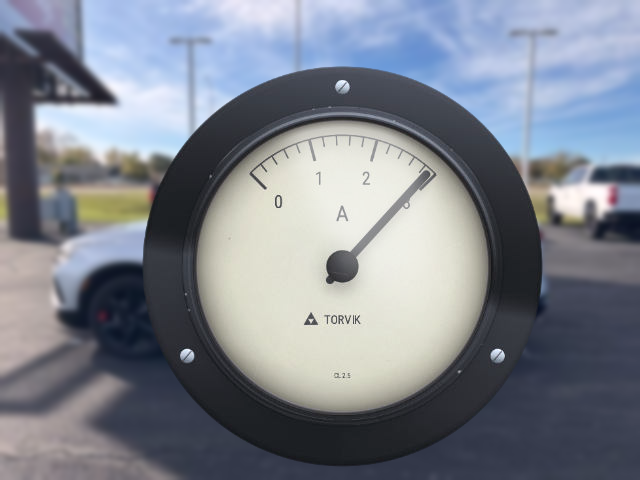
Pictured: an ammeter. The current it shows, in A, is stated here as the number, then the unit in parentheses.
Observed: 2.9 (A)
